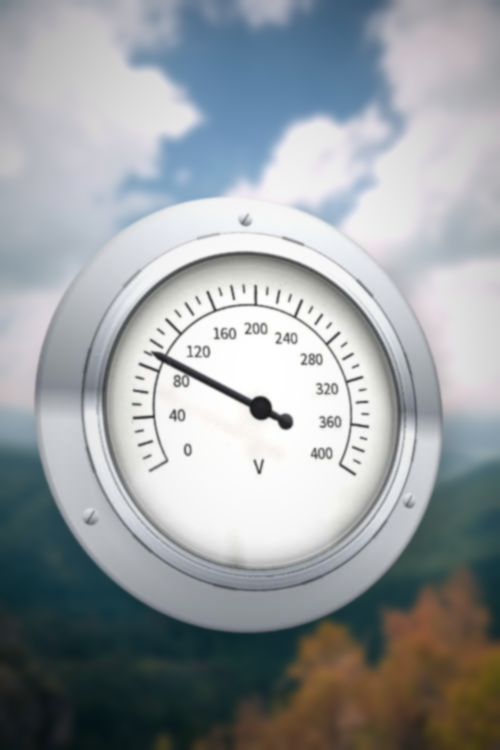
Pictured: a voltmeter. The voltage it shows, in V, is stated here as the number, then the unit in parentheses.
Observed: 90 (V)
